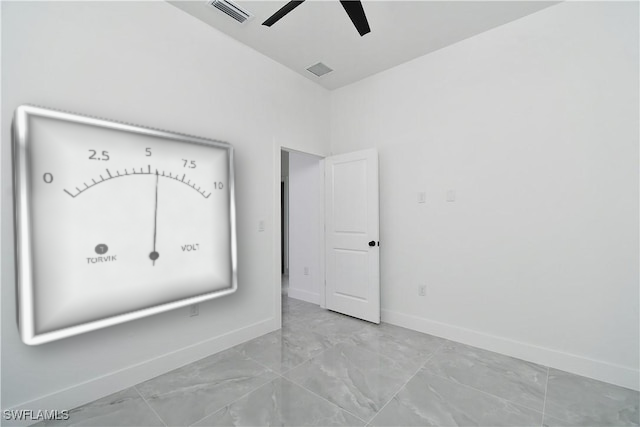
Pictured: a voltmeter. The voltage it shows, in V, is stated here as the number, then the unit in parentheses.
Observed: 5.5 (V)
